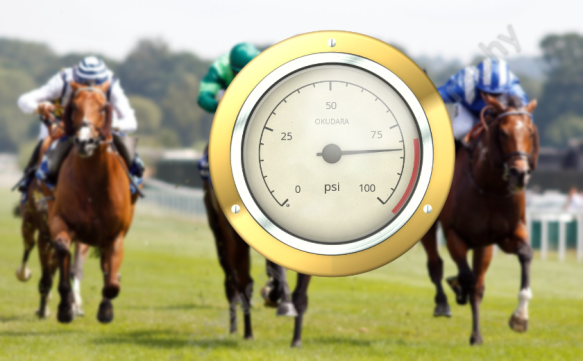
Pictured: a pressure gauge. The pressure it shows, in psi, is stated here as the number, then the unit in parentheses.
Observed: 82.5 (psi)
